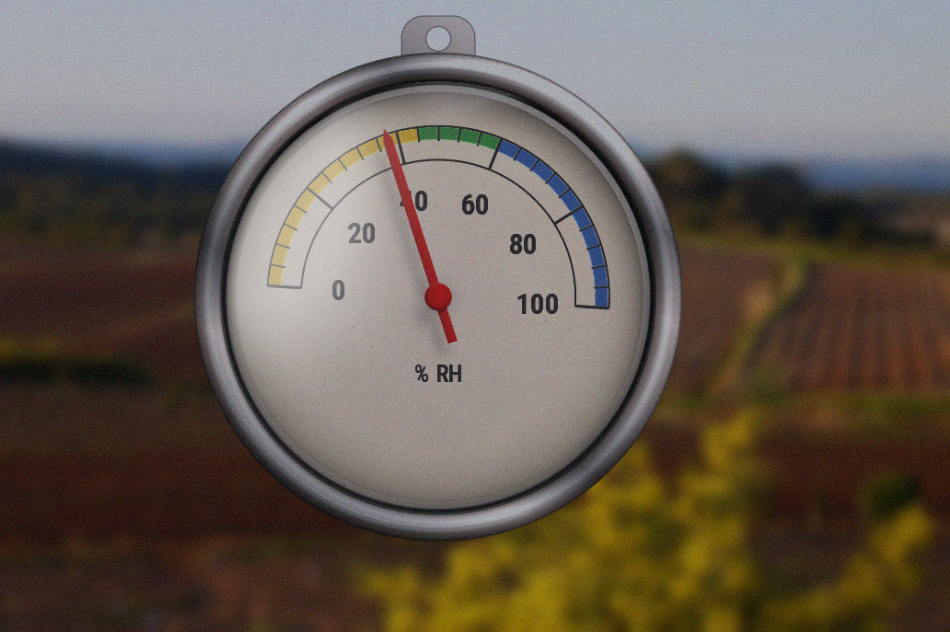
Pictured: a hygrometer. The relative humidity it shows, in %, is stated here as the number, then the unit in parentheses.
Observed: 38 (%)
